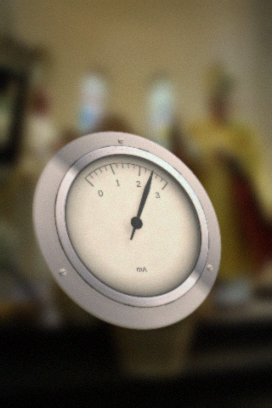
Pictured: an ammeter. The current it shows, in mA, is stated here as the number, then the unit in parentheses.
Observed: 2.4 (mA)
